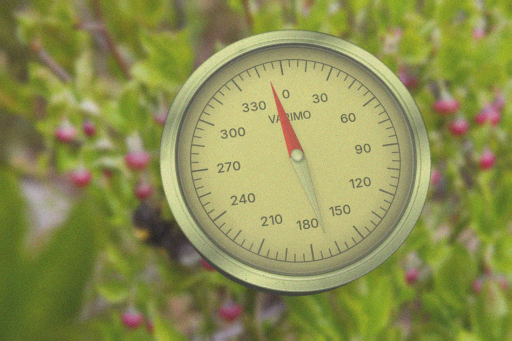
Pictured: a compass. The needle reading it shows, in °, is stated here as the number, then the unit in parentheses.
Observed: 350 (°)
